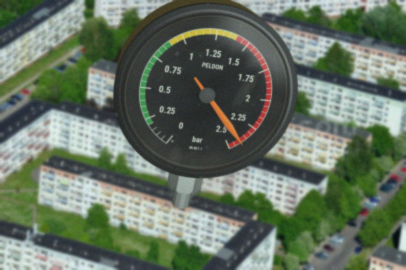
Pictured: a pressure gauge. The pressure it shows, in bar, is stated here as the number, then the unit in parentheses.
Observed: 2.4 (bar)
